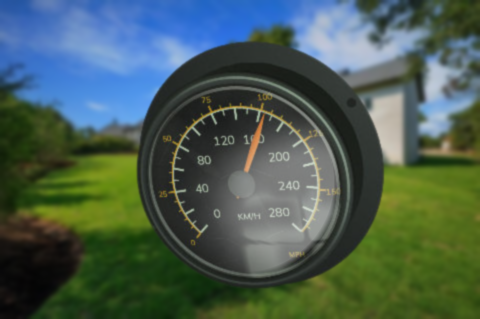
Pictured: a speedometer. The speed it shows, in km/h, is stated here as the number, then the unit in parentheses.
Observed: 165 (km/h)
